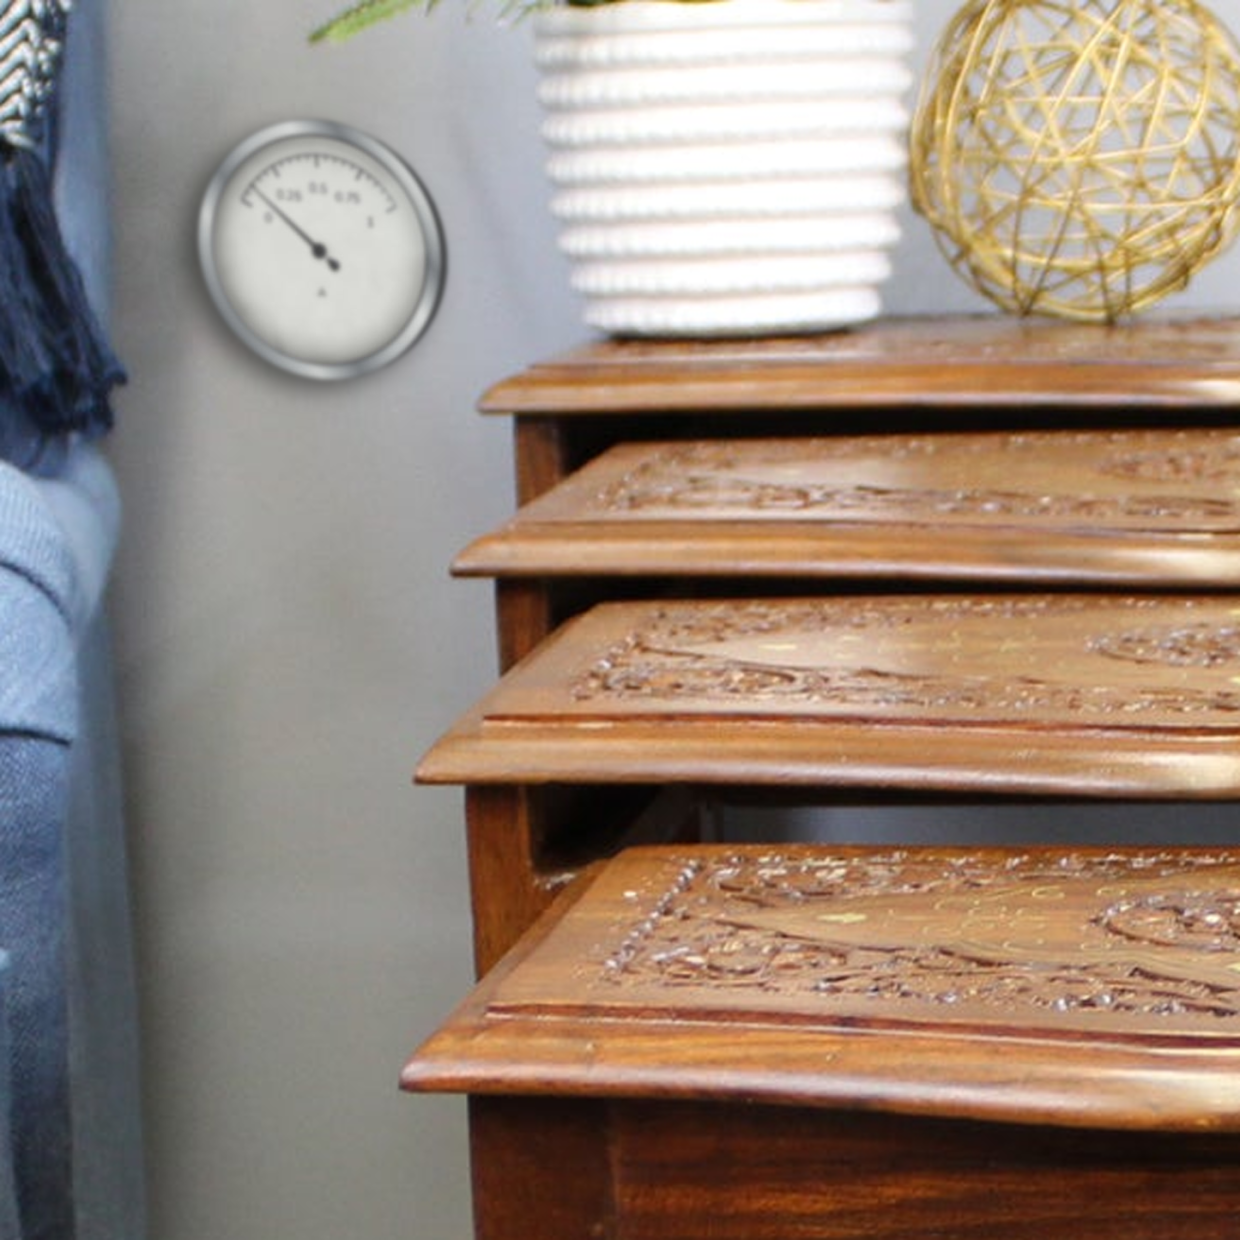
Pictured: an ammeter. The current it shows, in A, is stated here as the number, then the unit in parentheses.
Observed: 0.1 (A)
